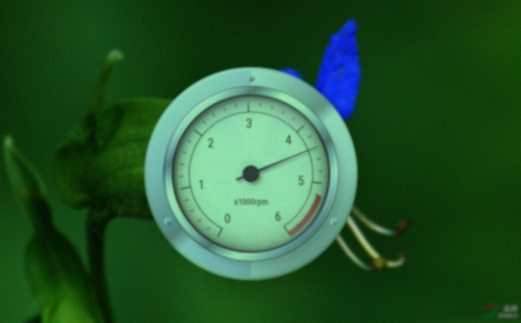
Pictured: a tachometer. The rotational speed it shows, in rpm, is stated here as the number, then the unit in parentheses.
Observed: 4400 (rpm)
